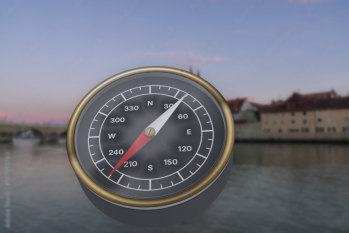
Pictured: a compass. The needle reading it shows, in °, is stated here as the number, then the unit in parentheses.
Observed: 220 (°)
